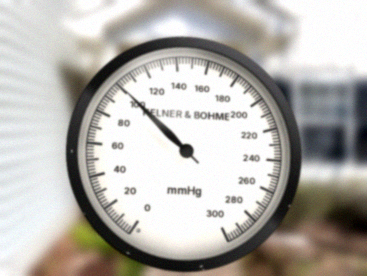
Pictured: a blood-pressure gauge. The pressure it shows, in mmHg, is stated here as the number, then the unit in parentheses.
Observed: 100 (mmHg)
